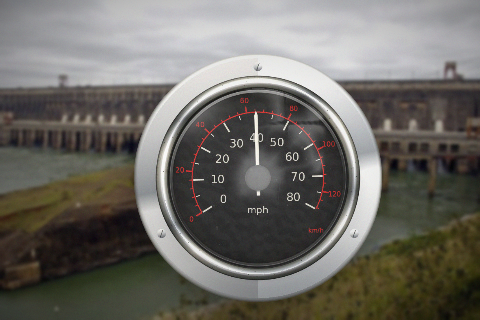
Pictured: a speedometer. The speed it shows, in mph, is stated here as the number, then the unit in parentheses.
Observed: 40 (mph)
